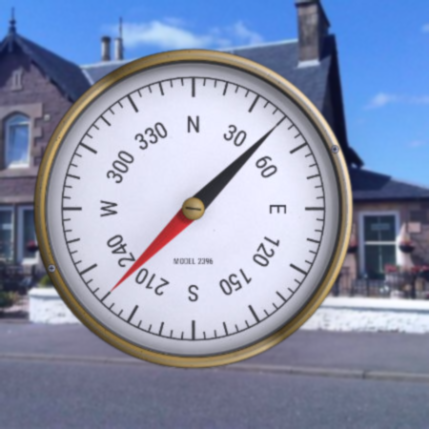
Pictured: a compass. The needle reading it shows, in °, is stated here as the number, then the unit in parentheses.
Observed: 225 (°)
